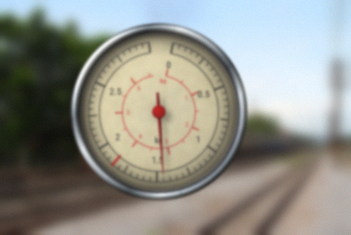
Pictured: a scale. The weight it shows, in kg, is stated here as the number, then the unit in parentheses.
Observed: 1.45 (kg)
